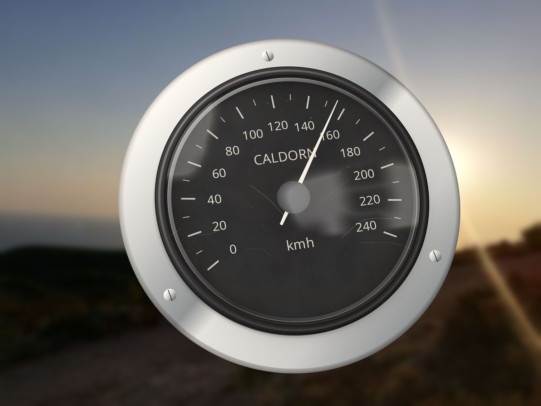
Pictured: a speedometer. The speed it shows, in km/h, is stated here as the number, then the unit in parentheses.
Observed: 155 (km/h)
